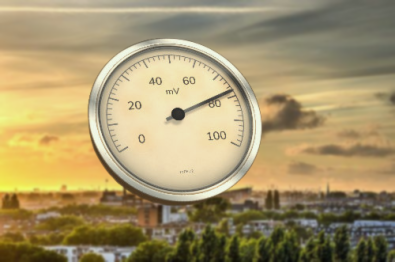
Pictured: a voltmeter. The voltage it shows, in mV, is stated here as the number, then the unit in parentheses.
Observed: 78 (mV)
